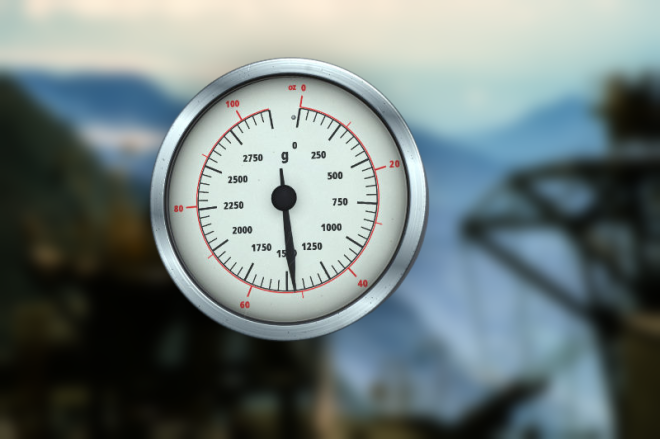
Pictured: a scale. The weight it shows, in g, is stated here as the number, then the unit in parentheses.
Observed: 1450 (g)
